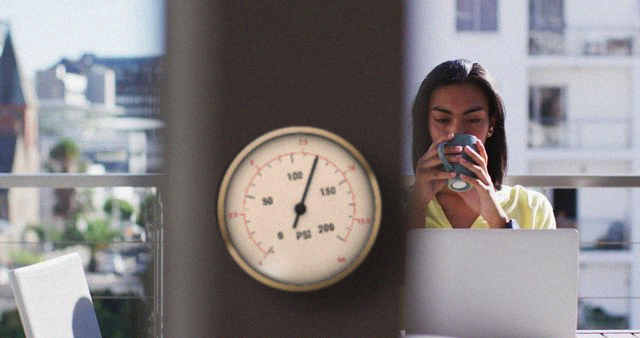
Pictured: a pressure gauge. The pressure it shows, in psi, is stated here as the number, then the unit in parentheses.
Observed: 120 (psi)
